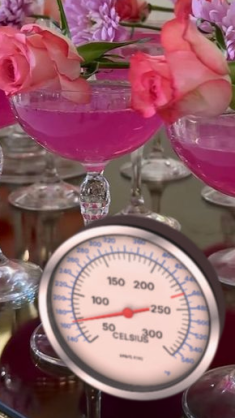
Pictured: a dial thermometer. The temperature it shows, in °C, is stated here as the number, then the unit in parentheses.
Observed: 75 (°C)
